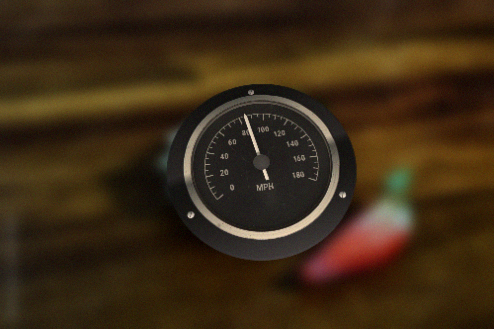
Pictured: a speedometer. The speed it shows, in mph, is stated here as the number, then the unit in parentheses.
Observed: 85 (mph)
